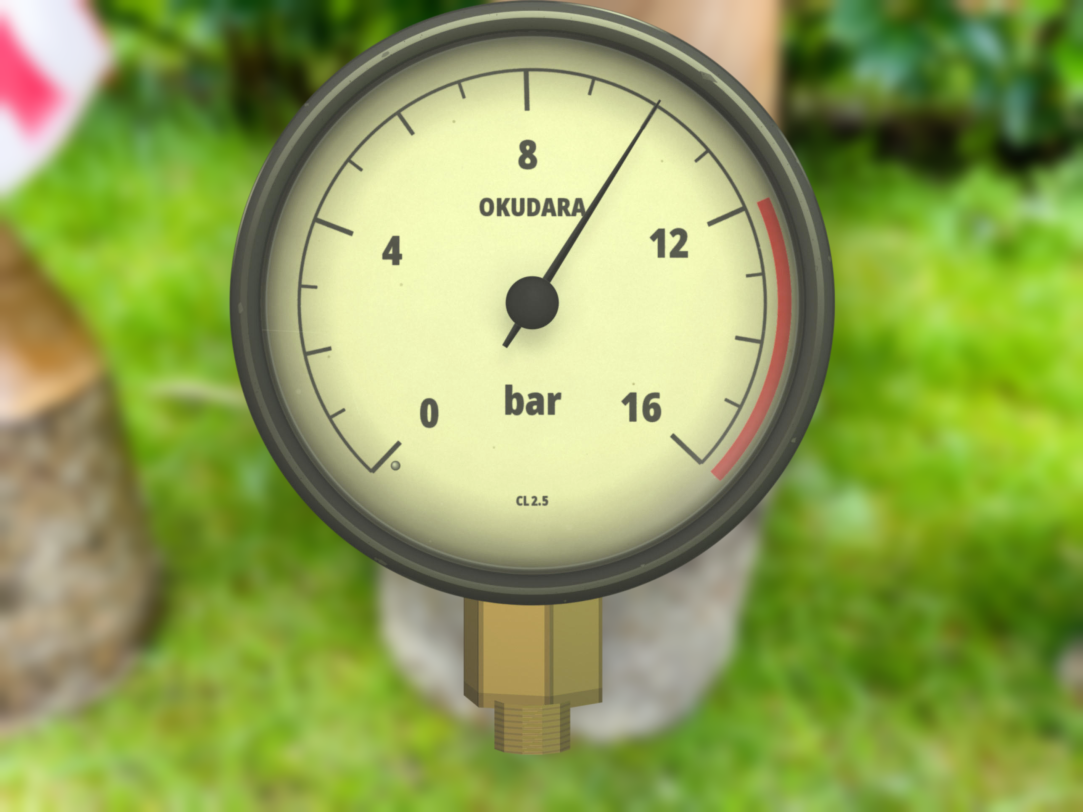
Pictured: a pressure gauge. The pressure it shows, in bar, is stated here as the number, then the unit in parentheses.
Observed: 10 (bar)
